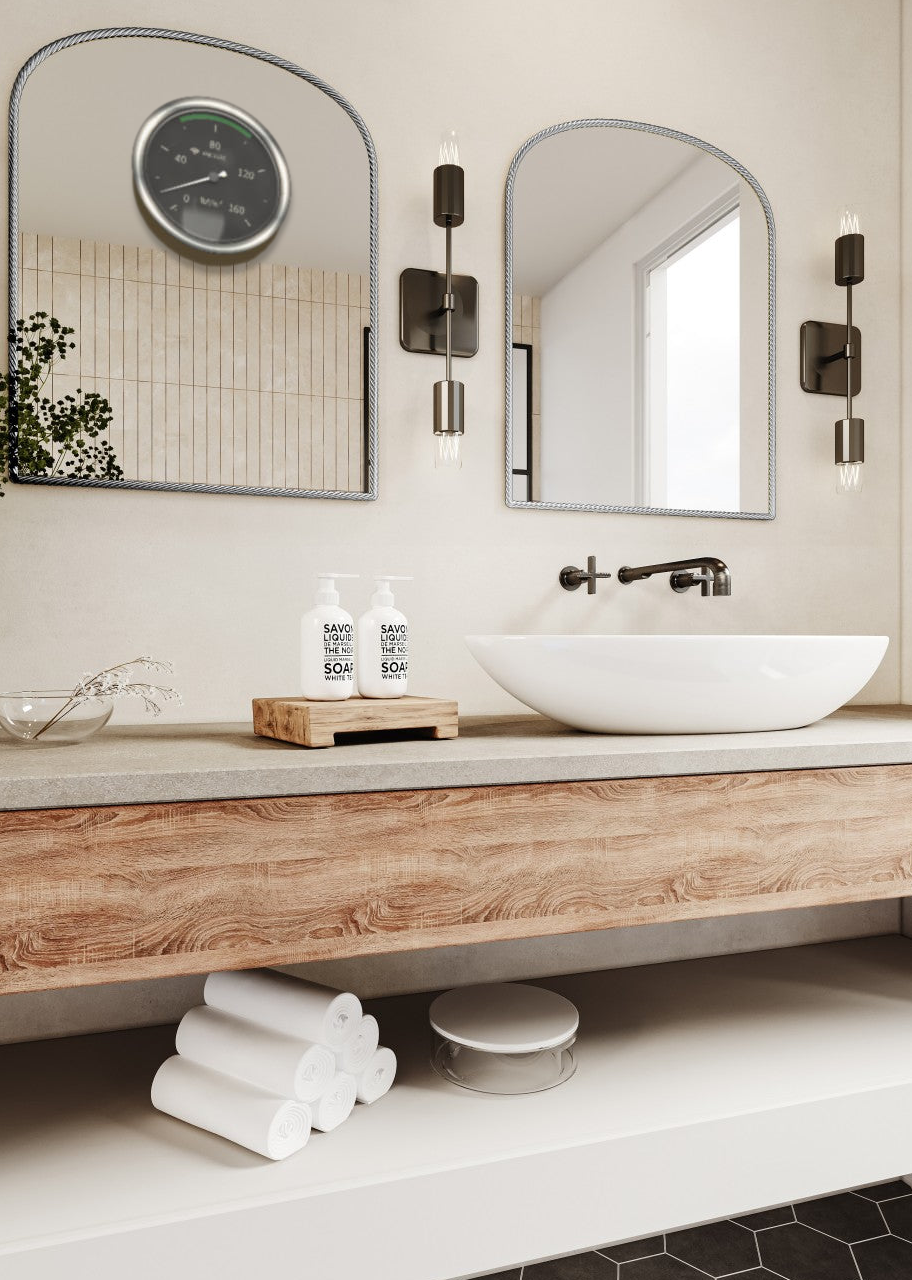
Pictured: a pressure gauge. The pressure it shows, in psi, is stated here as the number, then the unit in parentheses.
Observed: 10 (psi)
